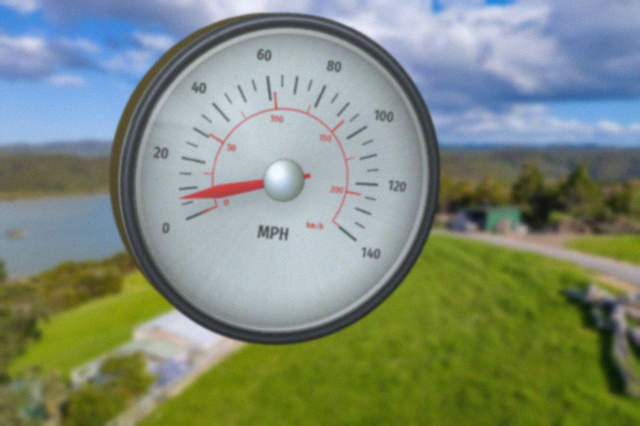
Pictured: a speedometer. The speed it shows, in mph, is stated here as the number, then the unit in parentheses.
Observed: 7.5 (mph)
